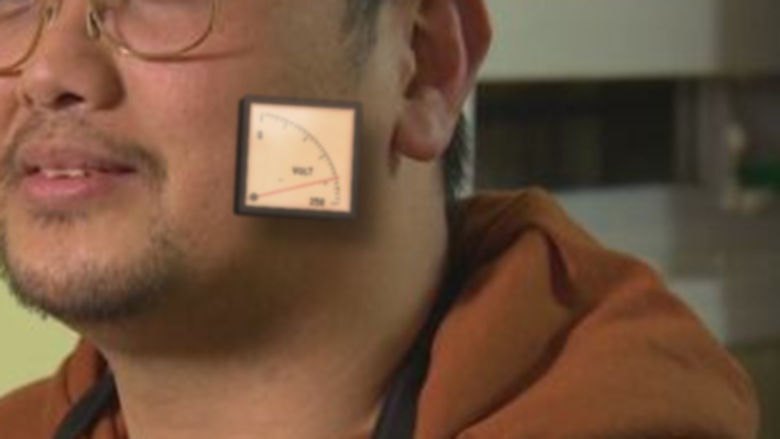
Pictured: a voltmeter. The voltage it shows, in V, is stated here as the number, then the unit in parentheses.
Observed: 200 (V)
